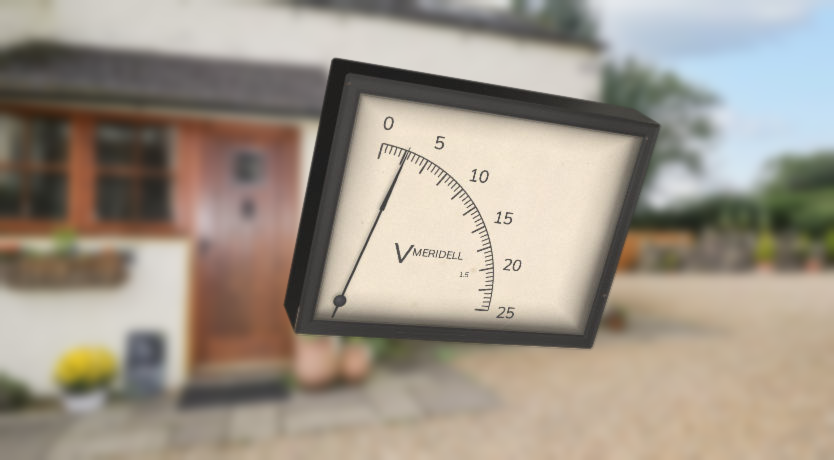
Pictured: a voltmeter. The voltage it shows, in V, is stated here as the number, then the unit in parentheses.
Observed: 2.5 (V)
